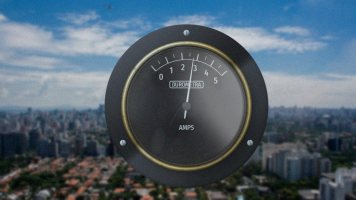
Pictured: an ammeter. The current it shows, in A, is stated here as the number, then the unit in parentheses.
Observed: 2.75 (A)
